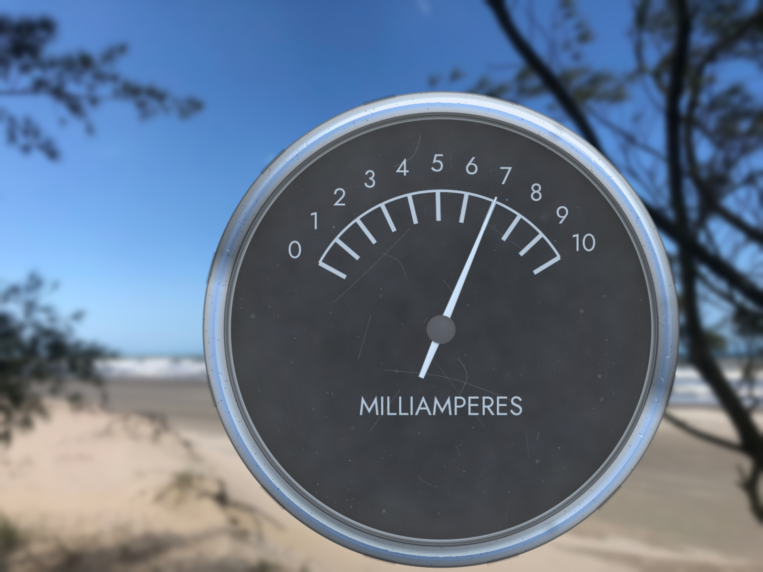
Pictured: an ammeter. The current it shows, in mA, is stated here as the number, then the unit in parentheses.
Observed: 7 (mA)
